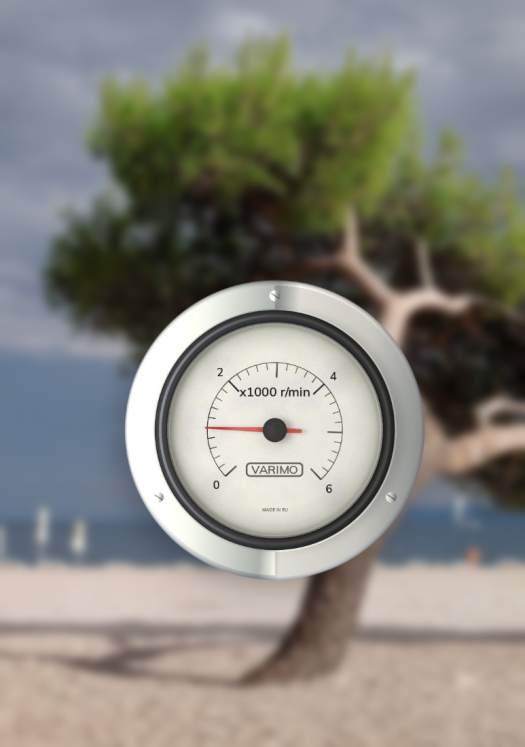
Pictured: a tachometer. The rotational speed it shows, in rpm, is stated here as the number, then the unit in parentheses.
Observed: 1000 (rpm)
